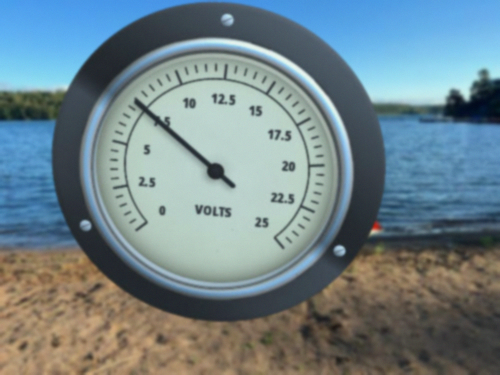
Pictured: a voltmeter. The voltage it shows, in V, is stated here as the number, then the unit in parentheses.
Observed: 7.5 (V)
